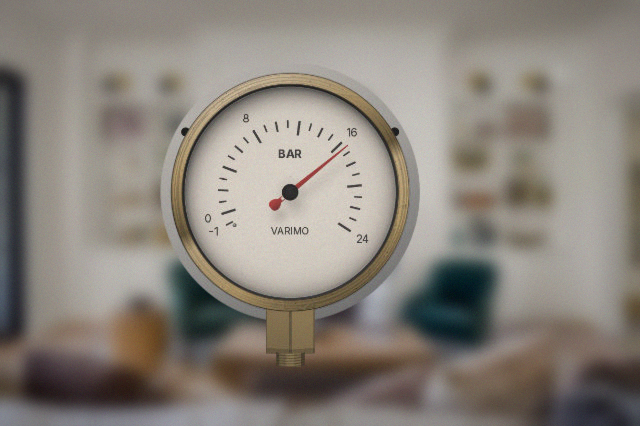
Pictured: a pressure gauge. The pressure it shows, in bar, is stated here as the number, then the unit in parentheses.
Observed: 16.5 (bar)
